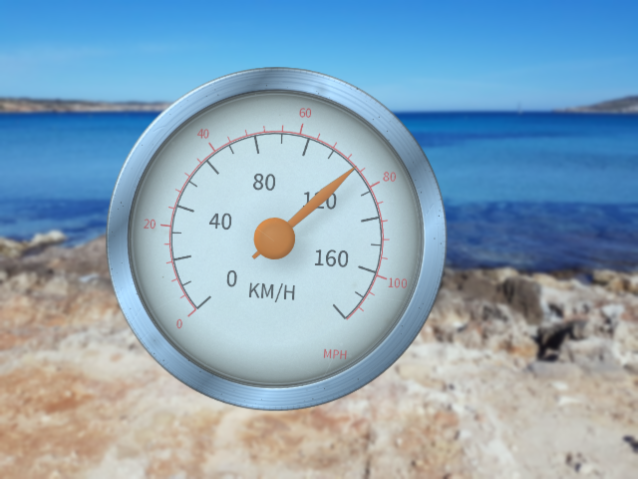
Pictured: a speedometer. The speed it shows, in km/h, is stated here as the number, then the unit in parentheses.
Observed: 120 (km/h)
